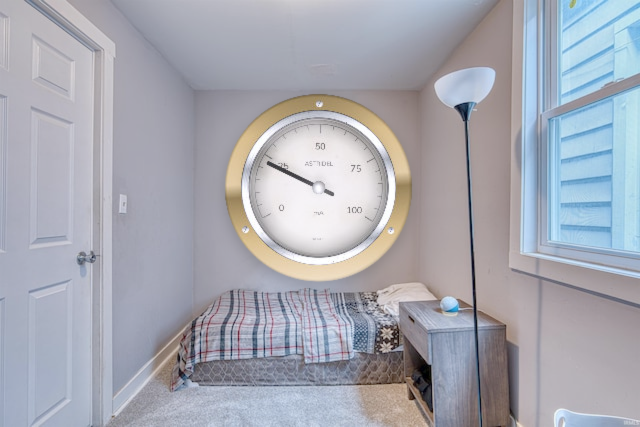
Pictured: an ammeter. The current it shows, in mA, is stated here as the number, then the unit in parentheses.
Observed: 22.5 (mA)
